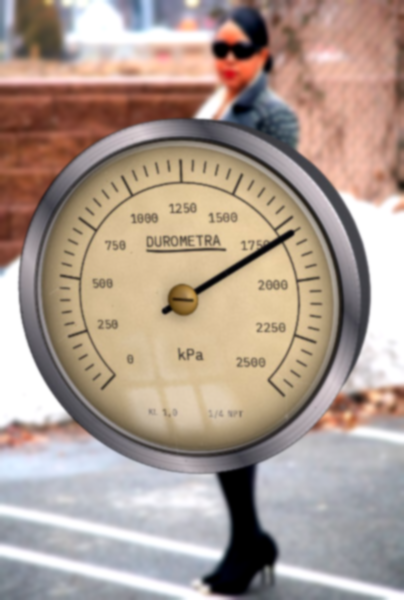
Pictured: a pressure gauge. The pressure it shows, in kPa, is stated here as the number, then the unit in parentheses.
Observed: 1800 (kPa)
